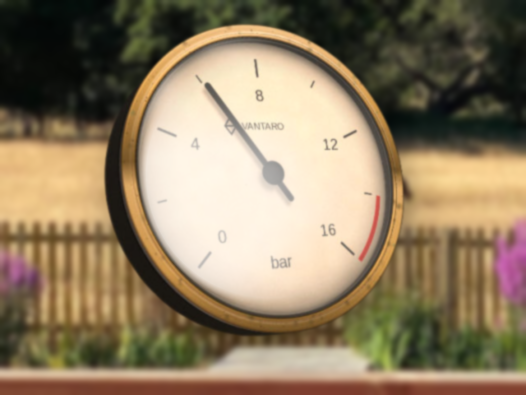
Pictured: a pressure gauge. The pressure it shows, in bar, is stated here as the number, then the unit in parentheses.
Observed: 6 (bar)
